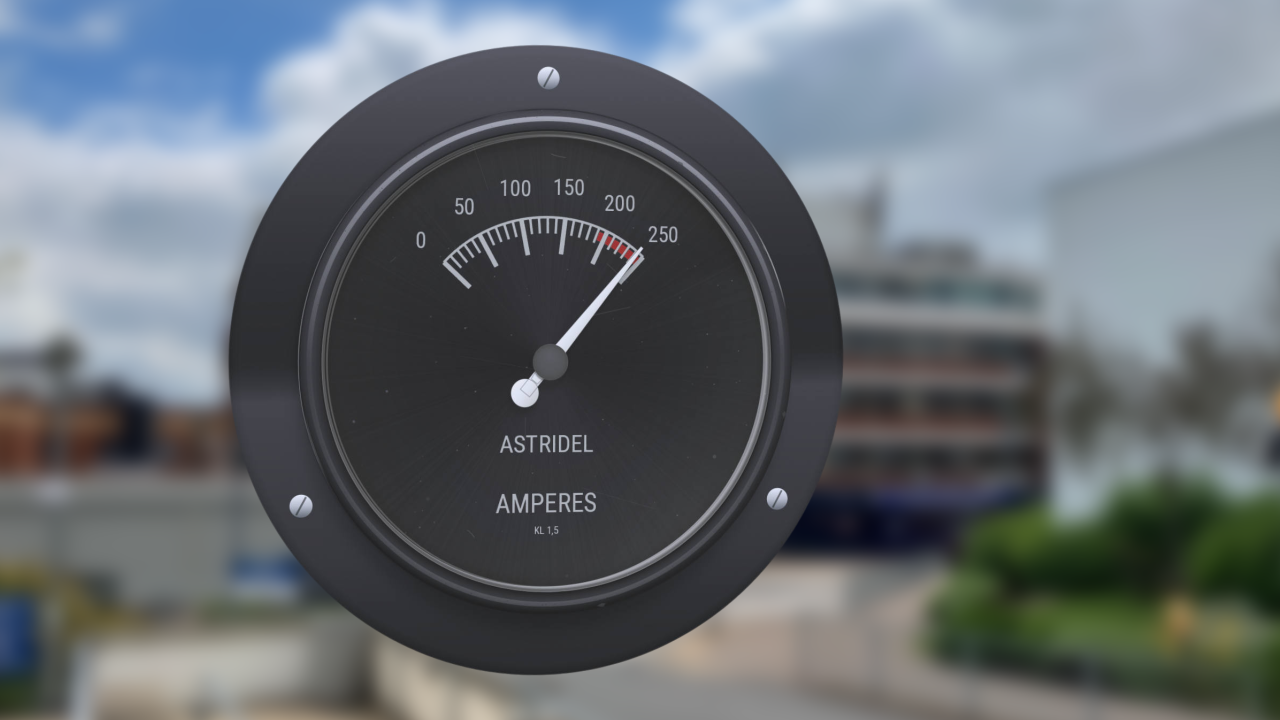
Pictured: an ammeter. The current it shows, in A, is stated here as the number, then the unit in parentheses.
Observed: 240 (A)
